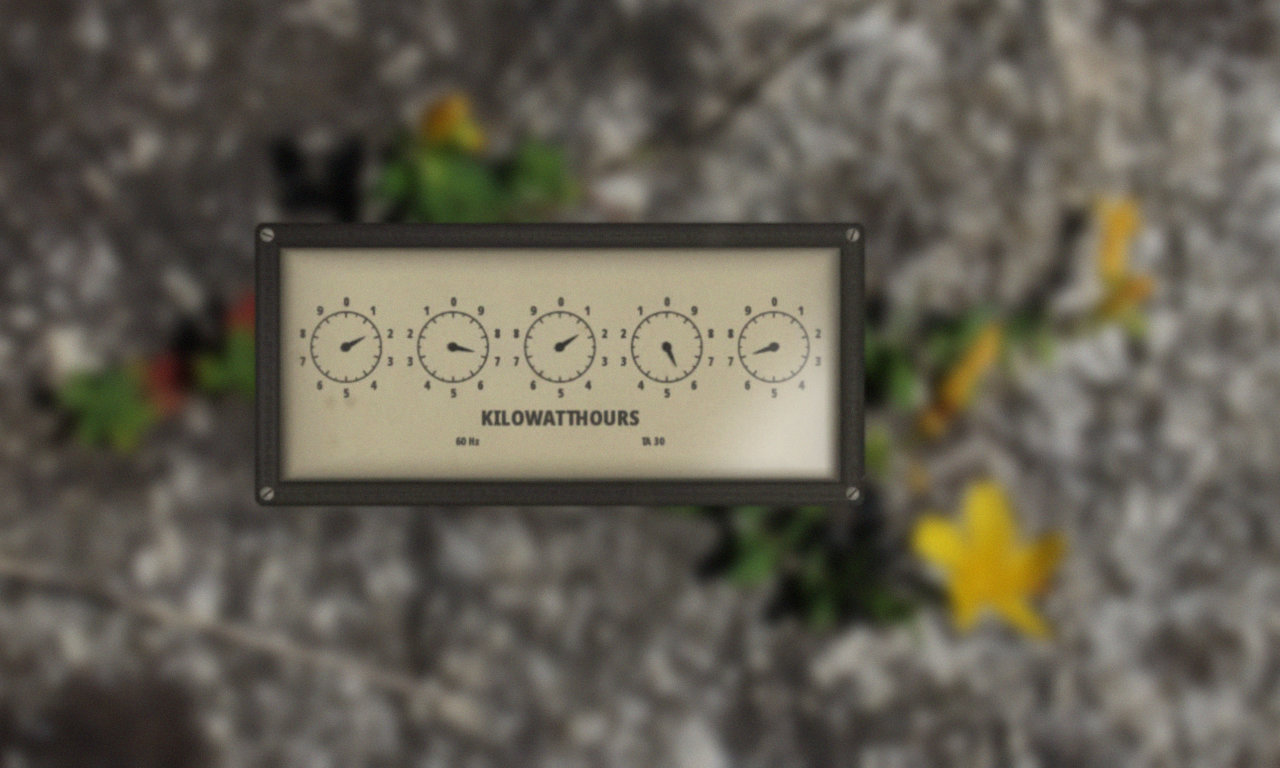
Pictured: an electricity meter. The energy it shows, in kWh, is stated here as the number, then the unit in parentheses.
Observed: 17157 (kWh)
